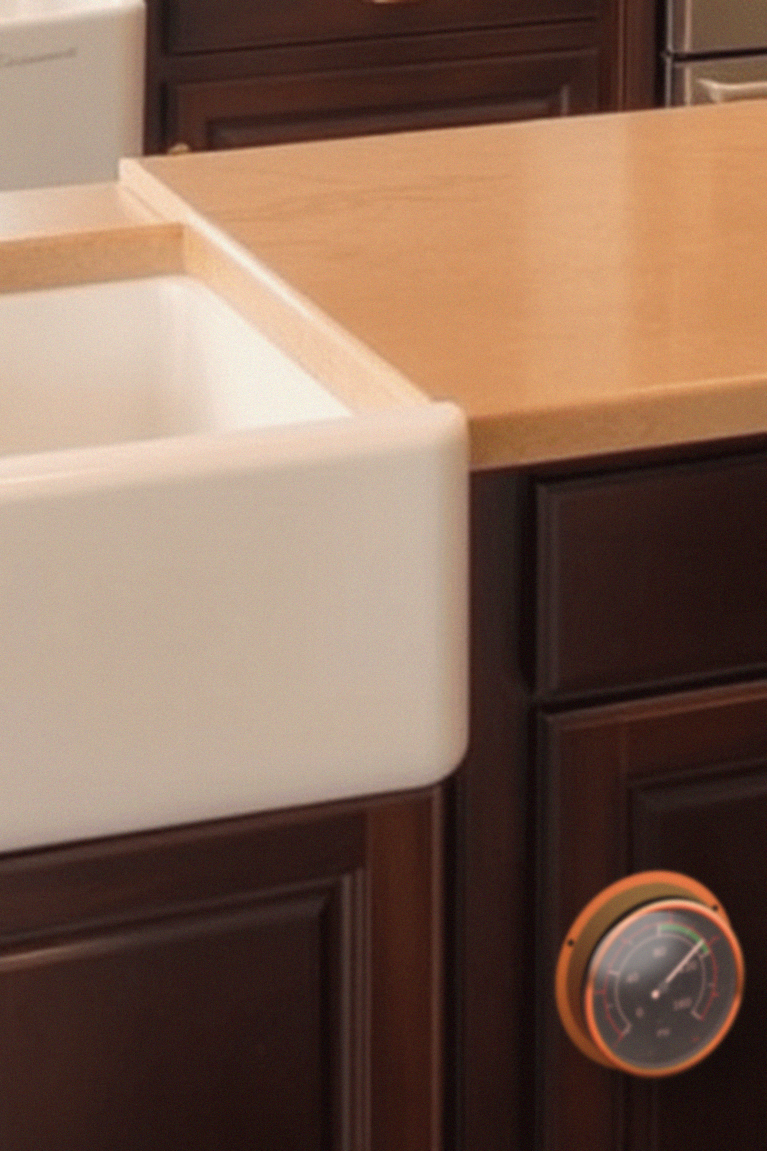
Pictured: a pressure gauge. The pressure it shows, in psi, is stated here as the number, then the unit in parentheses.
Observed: 110 (psi)
